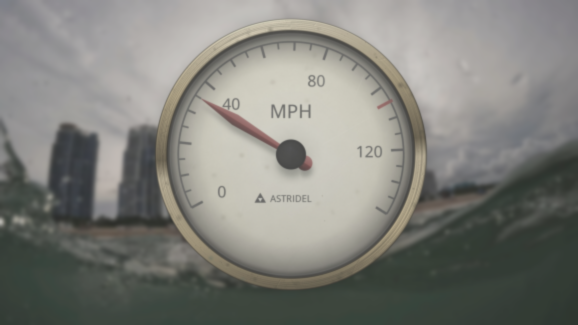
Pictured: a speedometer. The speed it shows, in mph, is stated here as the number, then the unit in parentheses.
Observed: 35 (mph)
